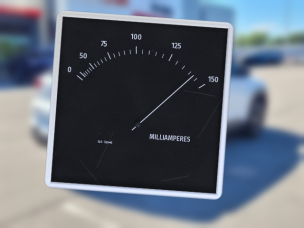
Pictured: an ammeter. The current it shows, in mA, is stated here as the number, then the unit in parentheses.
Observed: 142.5 (mA)
